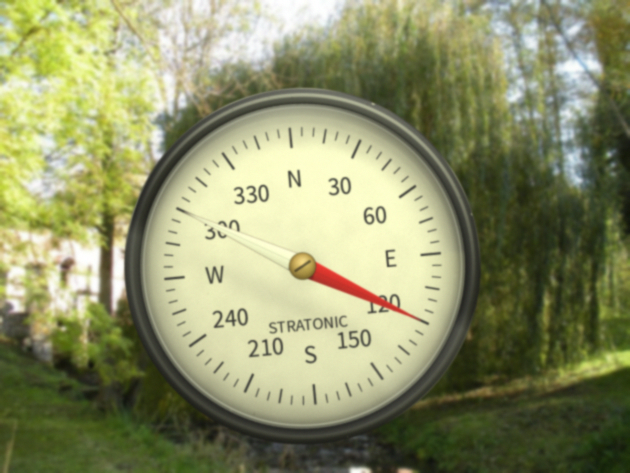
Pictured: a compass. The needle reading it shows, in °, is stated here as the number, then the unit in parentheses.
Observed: 120 (°)
